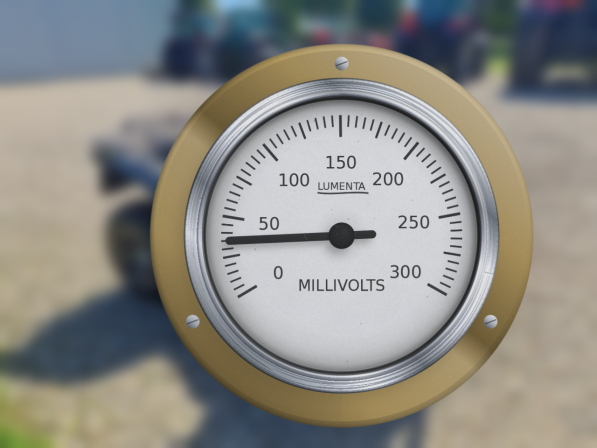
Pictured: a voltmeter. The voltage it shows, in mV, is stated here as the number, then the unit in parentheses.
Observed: 35 (mV)
